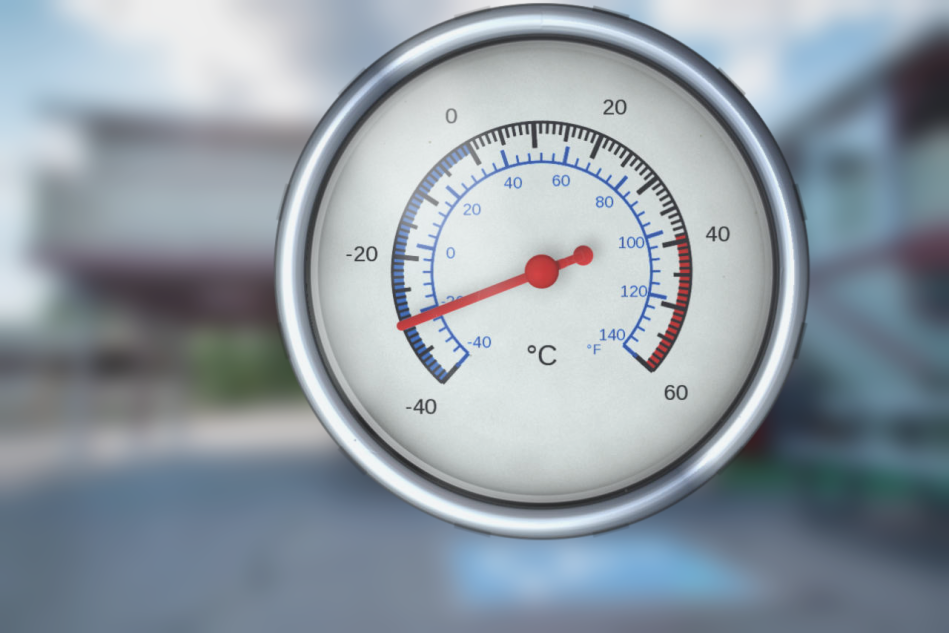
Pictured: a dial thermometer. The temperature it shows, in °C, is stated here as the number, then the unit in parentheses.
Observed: -30 (°C)
